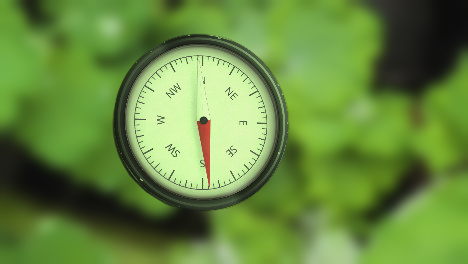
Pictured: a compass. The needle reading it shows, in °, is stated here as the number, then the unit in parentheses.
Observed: 175 (°)
